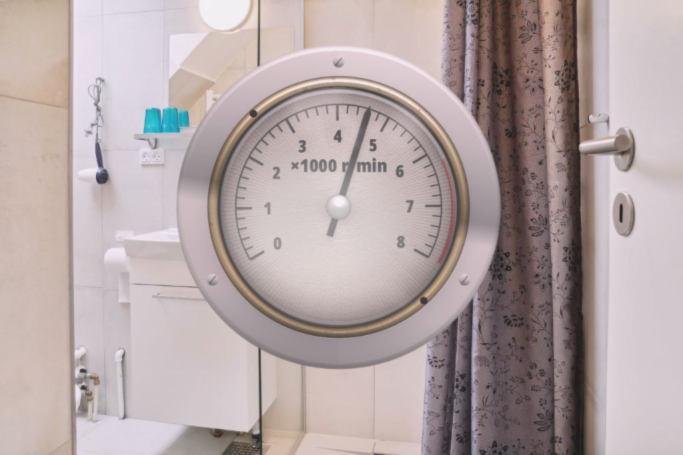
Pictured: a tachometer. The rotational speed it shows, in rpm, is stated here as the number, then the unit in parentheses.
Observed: 4600 (rpm)
